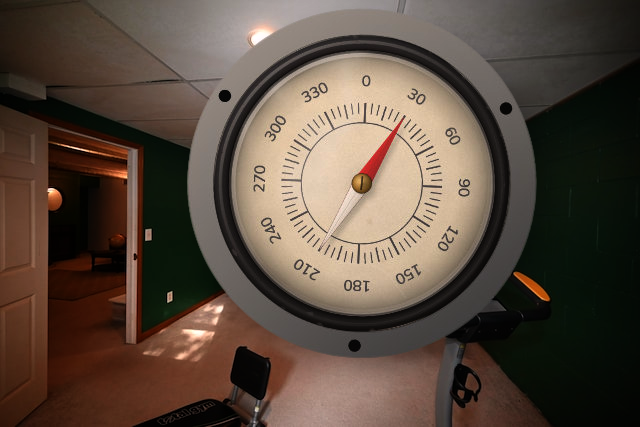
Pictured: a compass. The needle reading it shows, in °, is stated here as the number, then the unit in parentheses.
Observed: 30 (°)
